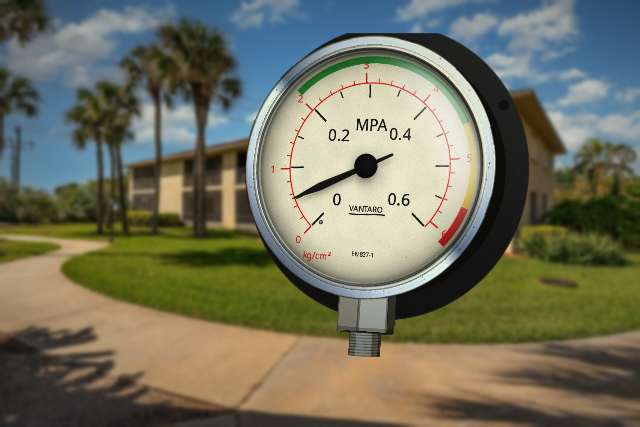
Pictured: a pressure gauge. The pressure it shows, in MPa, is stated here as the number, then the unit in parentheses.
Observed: 0.05 (MPa)
